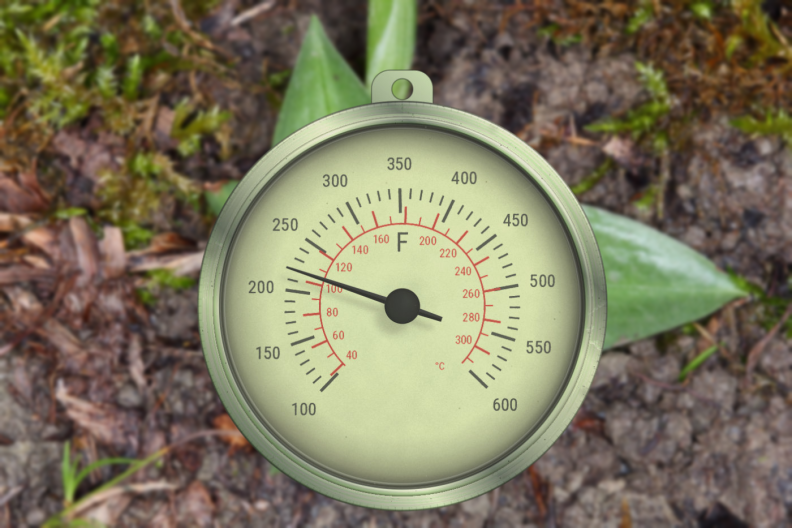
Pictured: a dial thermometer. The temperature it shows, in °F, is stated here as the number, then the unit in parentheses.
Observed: 220 (°F)
